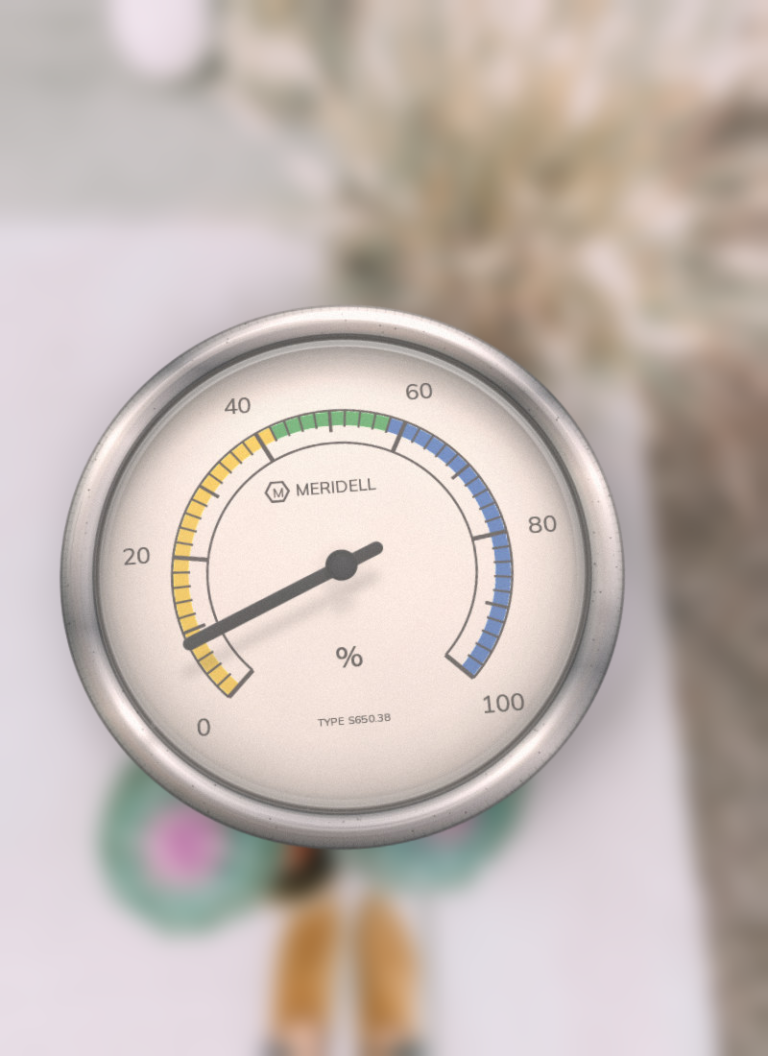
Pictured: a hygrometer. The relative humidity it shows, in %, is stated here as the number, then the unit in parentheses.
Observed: 8 (%)
